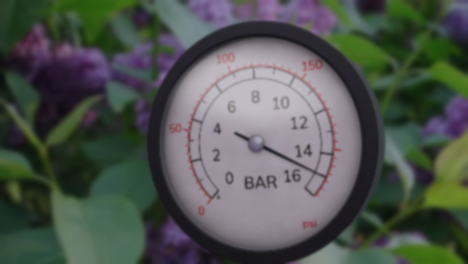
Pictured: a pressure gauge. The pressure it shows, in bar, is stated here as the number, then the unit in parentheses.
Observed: 15 (bar)
